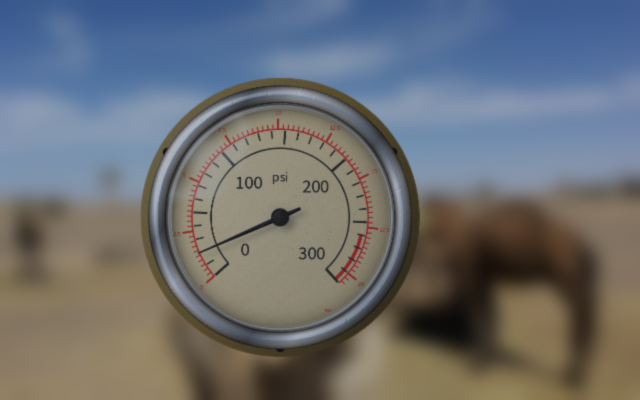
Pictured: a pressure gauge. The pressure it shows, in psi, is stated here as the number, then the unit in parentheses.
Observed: 20 (psi)
